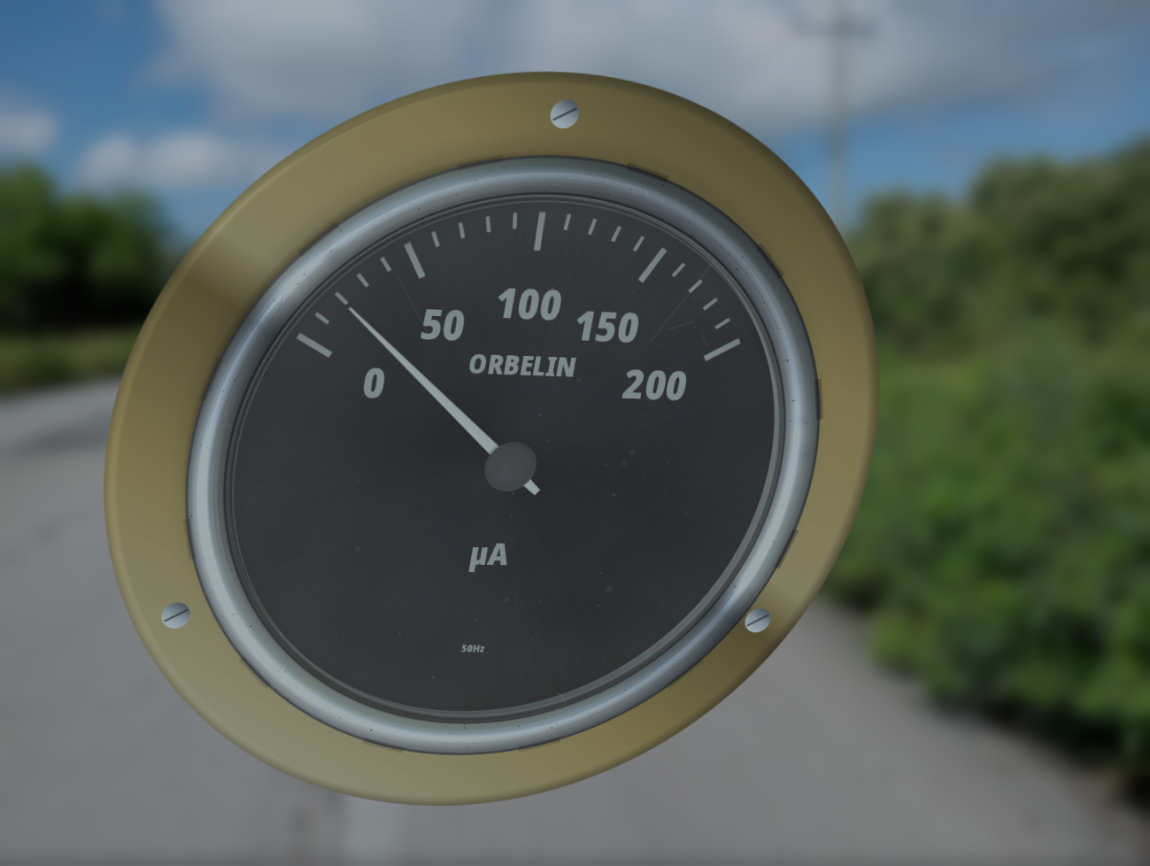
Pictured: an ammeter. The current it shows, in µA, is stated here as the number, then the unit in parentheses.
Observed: 20 (µA)
